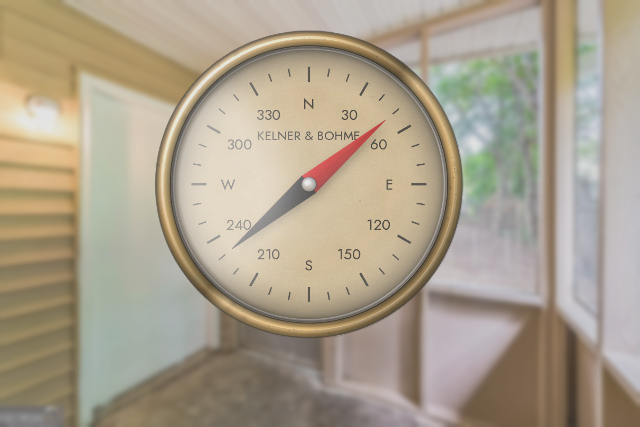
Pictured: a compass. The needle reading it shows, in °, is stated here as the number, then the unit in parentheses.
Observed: 50 (°)
